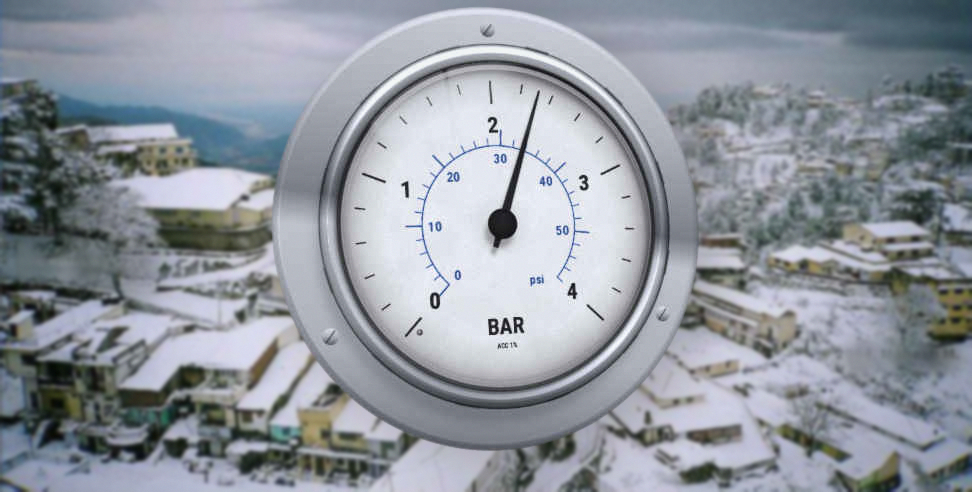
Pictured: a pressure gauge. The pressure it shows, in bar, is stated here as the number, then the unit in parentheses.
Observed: 2.3 (bar)
